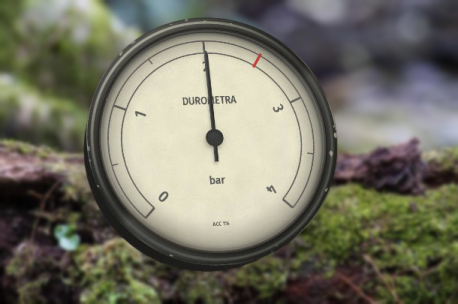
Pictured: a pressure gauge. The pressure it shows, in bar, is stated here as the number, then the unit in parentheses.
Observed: 2 (bar)
